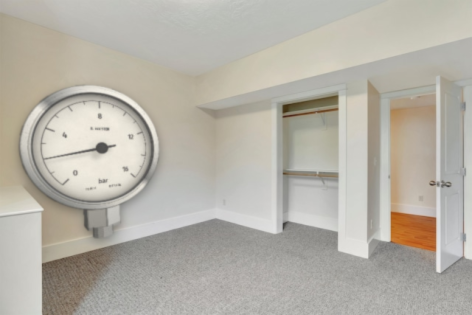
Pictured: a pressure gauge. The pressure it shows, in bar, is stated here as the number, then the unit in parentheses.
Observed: 2 (bar)
